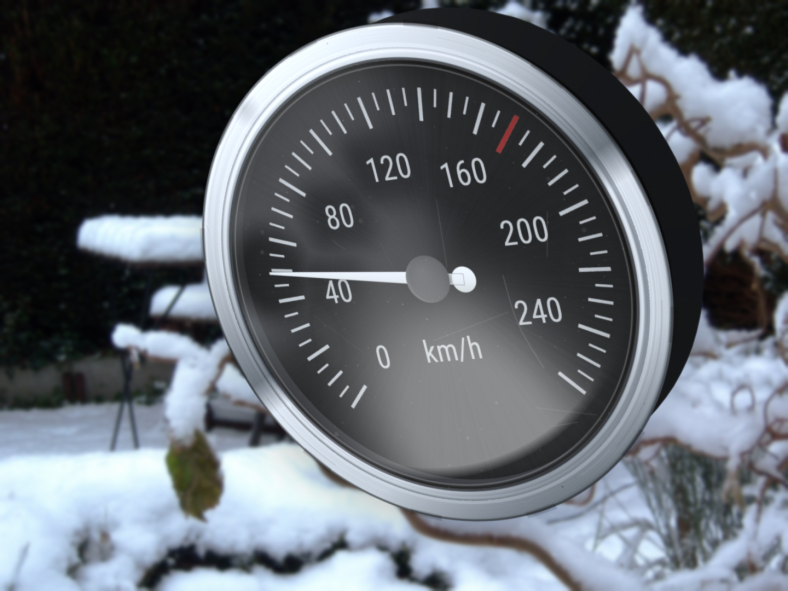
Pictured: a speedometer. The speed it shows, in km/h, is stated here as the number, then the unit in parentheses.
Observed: 50 (km/h)
